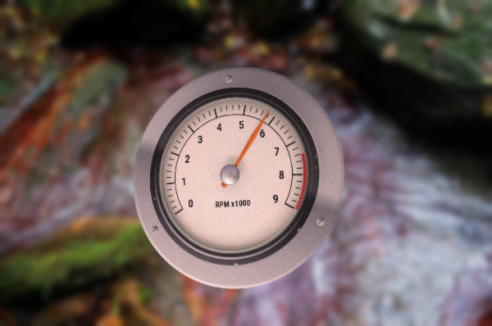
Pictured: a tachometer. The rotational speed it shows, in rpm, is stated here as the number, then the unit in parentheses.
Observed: 5800 (rpm)
